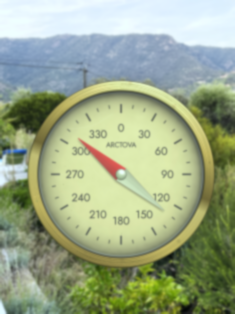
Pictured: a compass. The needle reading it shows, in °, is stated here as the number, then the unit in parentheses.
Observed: 310 (°)
